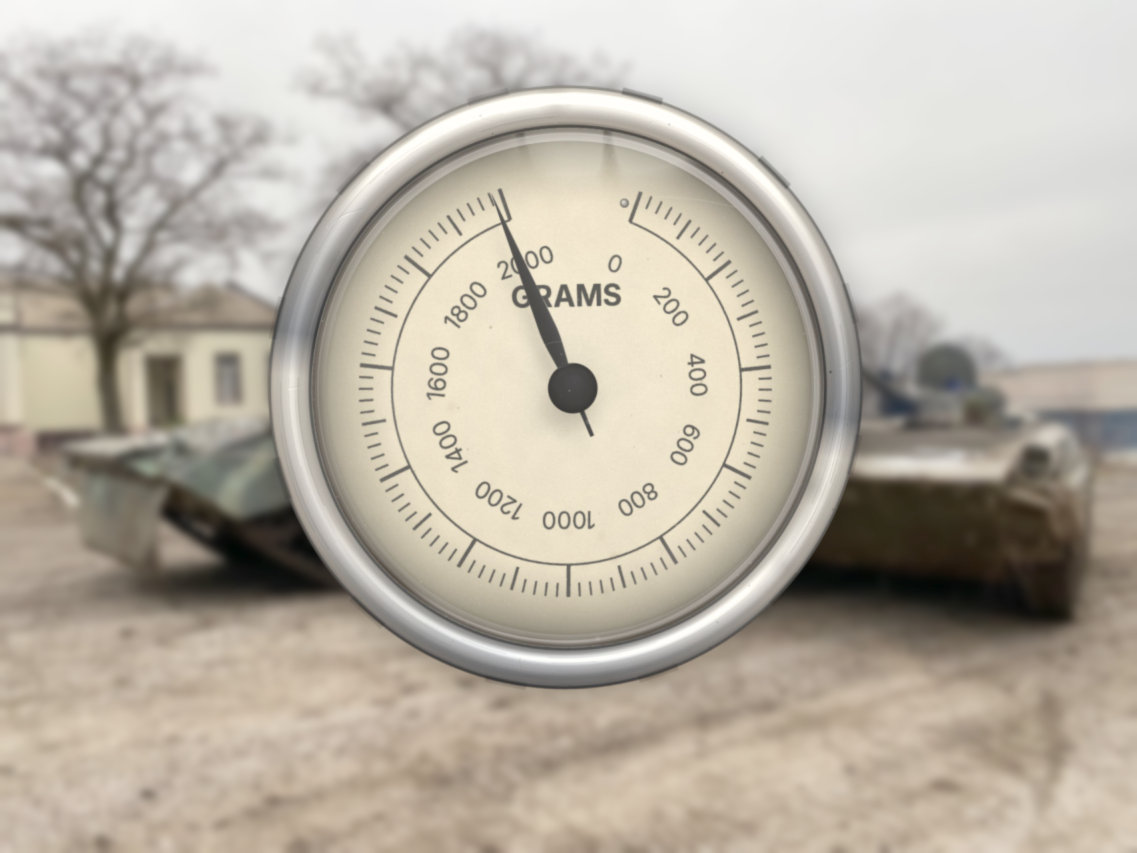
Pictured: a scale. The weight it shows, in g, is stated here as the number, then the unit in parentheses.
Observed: 1980 (g)
